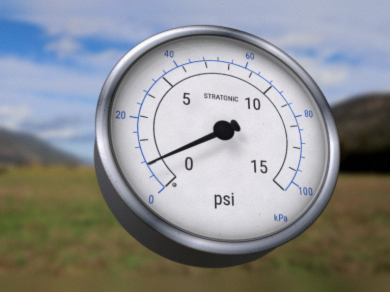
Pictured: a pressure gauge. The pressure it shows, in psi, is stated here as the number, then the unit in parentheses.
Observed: 1 (psi)
